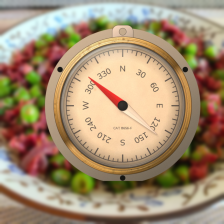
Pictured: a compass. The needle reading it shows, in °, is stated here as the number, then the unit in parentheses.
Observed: 310 (°)
